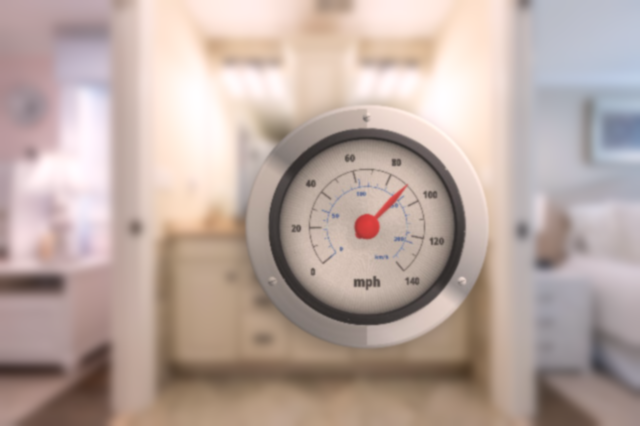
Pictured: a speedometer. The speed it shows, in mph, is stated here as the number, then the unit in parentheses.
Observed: 90 (mph)
